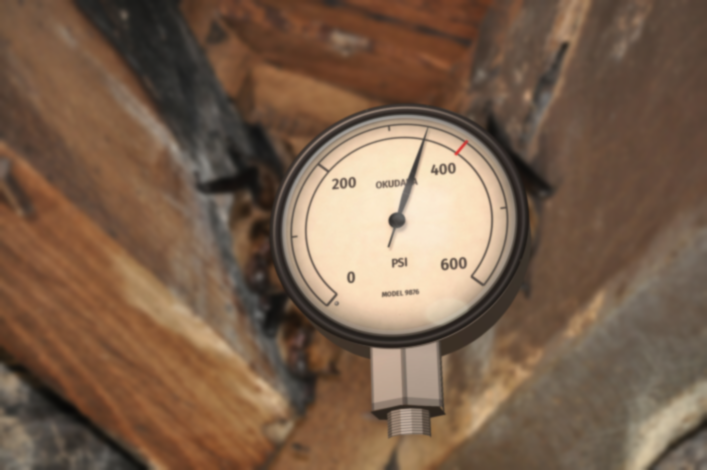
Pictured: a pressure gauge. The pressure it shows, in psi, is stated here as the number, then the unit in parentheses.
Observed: 350 (psi)
